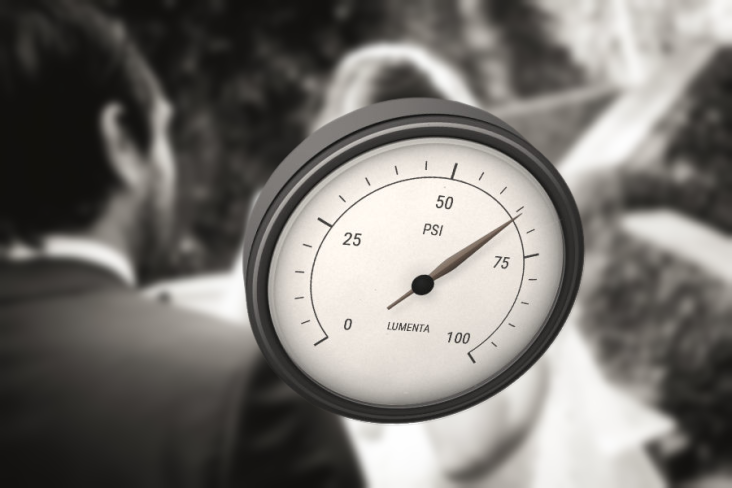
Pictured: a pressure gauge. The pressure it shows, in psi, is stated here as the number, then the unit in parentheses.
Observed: 65 (psi)
